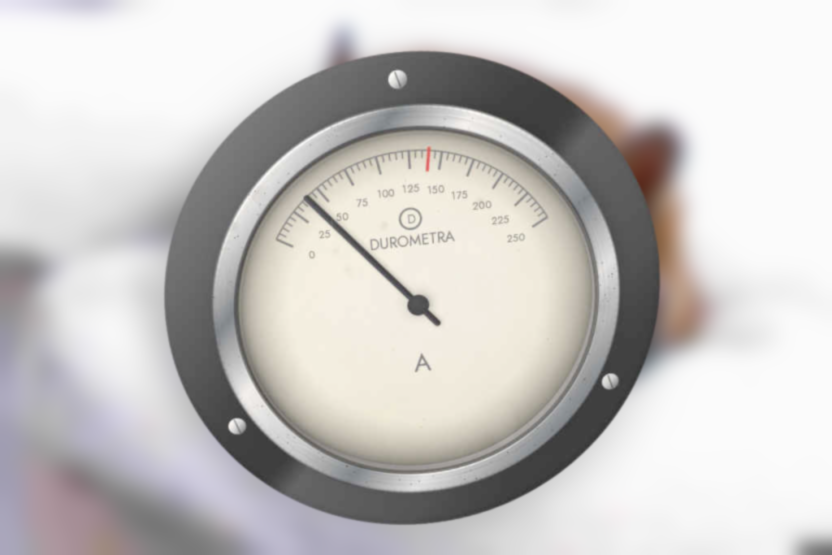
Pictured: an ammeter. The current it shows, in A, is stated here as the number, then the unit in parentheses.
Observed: 40 (A)
